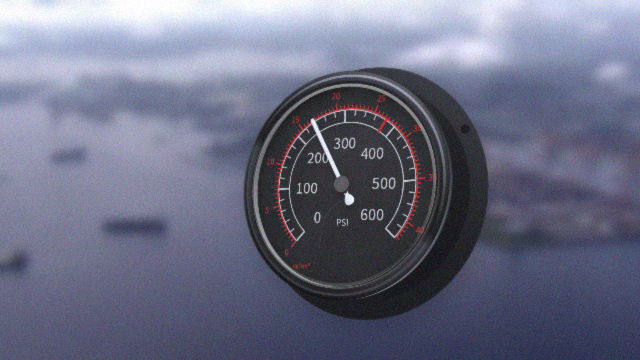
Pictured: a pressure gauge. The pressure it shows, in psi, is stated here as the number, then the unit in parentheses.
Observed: 240 (psi)
